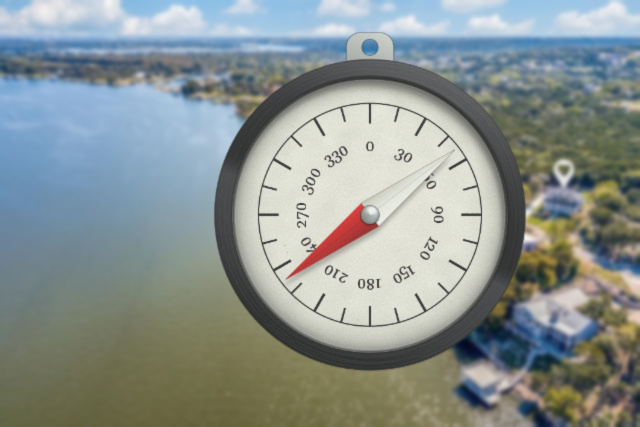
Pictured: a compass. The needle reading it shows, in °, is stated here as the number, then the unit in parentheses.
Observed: 232.5 (°)
